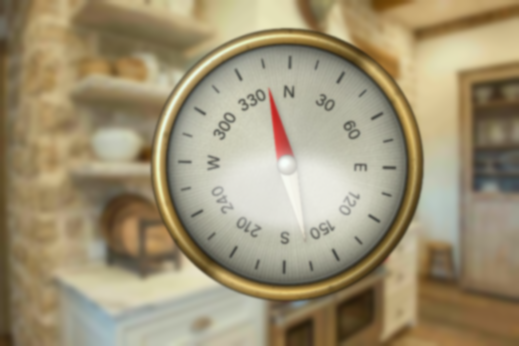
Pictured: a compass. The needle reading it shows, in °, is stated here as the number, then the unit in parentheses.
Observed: 345 (°)
